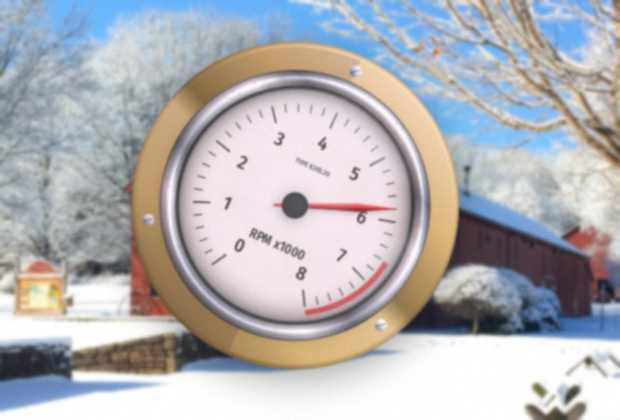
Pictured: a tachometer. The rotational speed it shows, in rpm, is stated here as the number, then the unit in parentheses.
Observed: 5800 (rpm)
